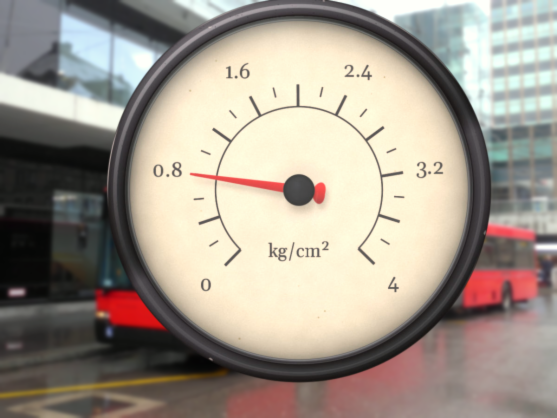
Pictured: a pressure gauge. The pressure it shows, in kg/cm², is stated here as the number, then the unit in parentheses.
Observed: 0.8 (kg/cm²)
